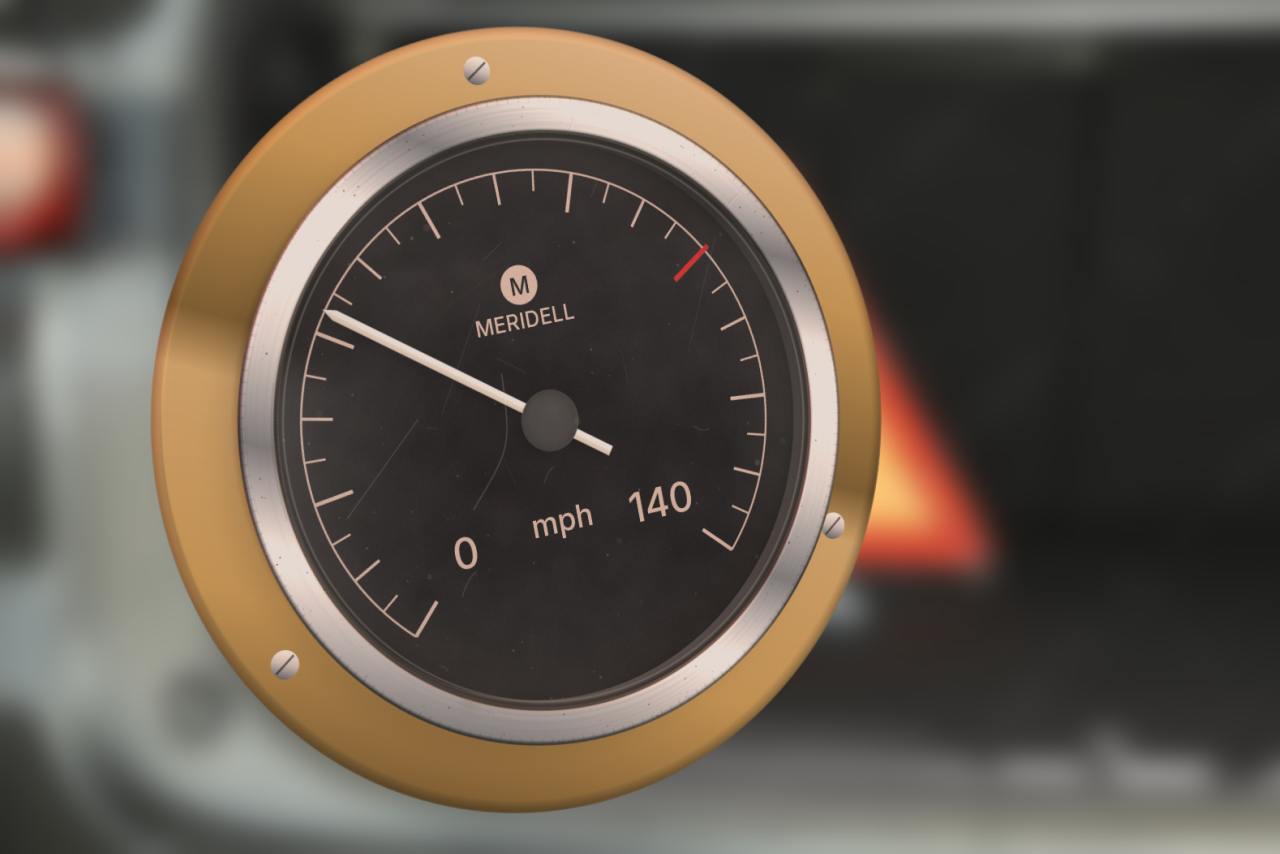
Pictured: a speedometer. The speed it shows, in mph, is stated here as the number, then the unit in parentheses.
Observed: 42.5 (mph)
